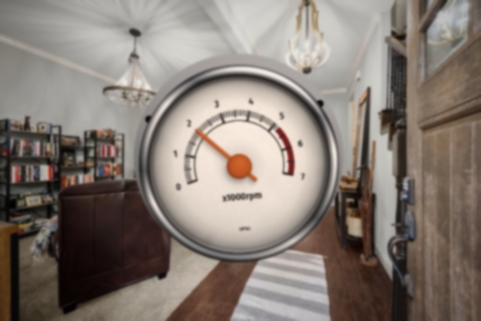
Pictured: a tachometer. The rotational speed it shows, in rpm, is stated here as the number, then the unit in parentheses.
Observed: 2000 (rpm)
